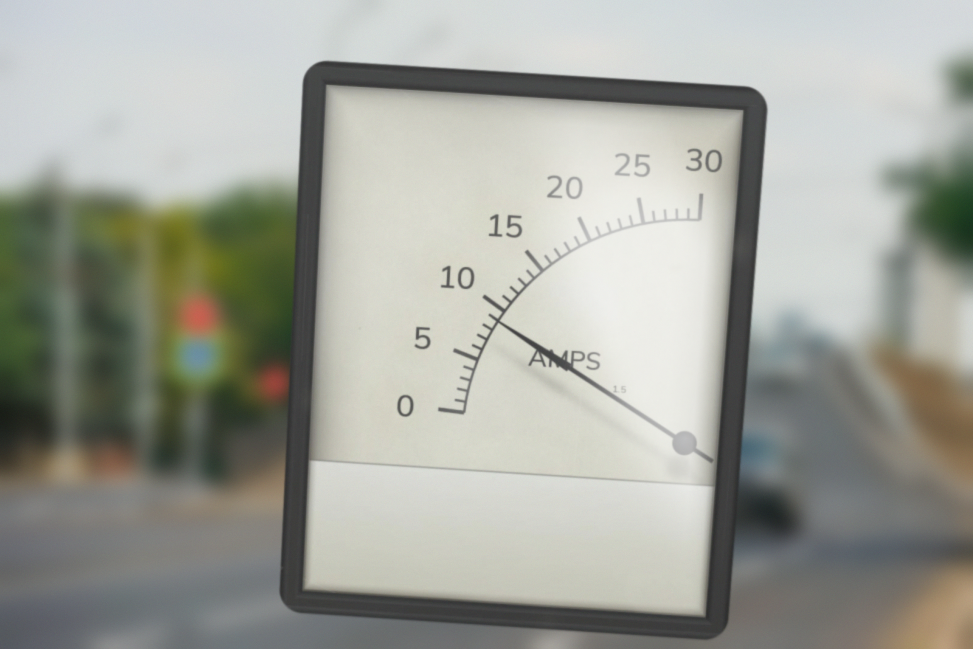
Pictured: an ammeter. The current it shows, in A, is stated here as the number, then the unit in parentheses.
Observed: 9 (A)
